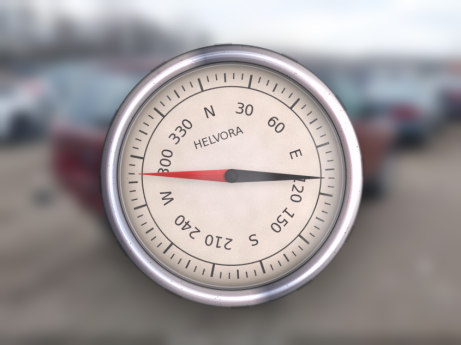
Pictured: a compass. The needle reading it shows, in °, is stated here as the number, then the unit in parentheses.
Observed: 290 (°)
